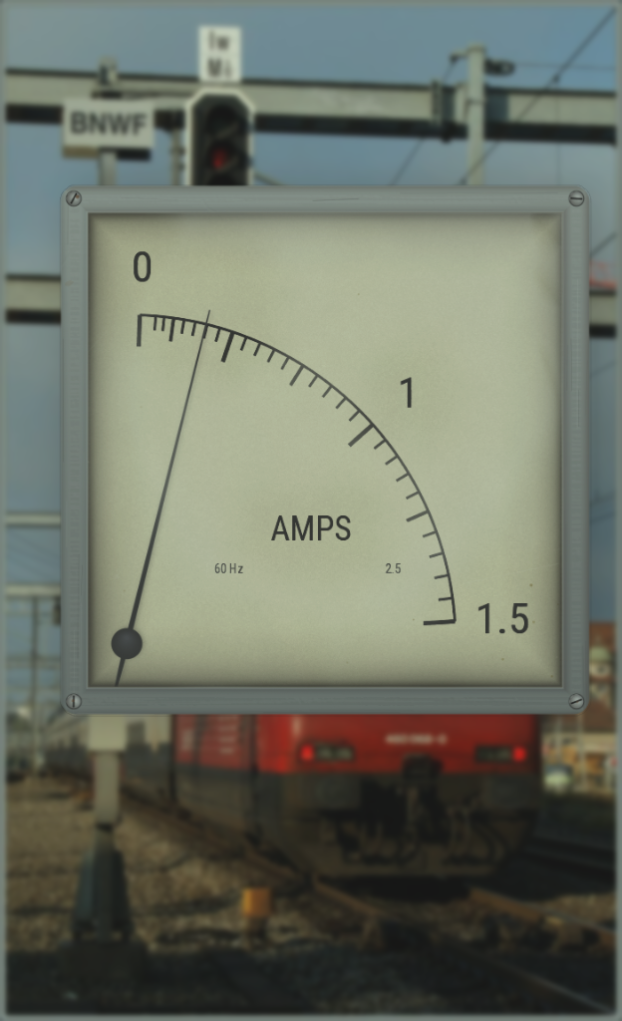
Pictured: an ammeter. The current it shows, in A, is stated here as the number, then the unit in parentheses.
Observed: 0.4 (A)
